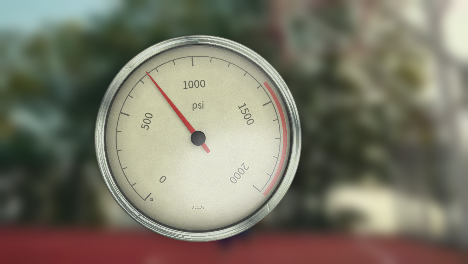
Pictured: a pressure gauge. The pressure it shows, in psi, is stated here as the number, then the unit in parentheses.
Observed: 750 (psi)
